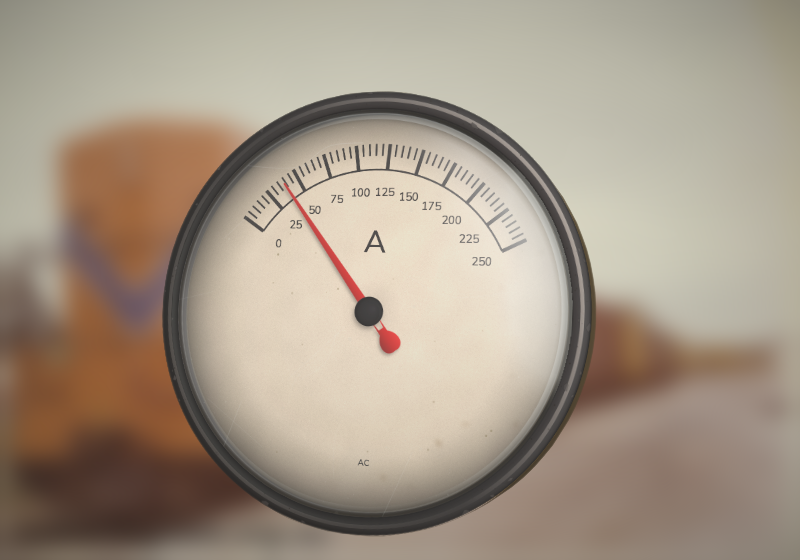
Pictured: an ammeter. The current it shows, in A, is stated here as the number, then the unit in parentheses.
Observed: 40 (A)
